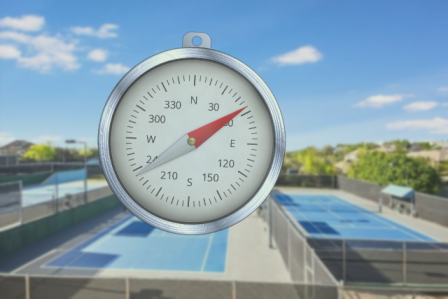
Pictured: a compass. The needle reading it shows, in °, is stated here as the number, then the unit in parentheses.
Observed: 55 (°)
